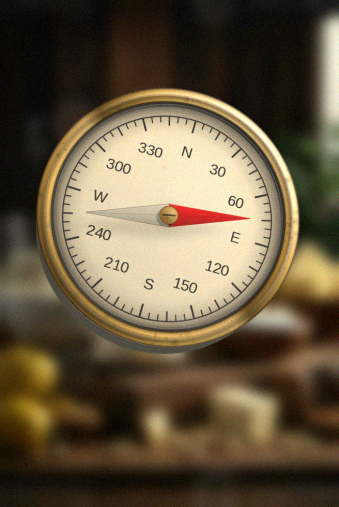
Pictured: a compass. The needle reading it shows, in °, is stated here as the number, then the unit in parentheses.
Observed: 75 (°)
